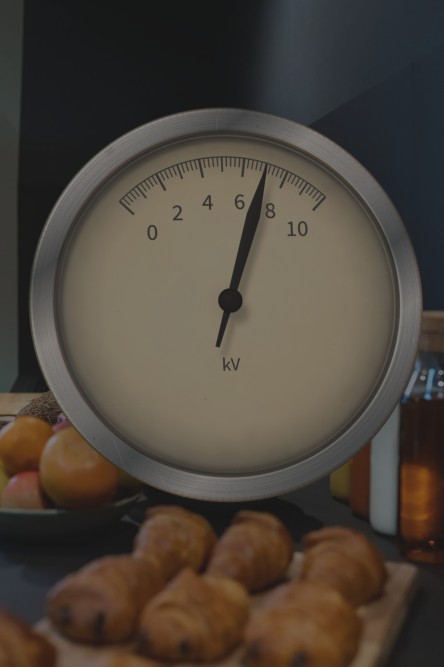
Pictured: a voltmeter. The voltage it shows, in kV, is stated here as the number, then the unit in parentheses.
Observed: 7 (kV)
